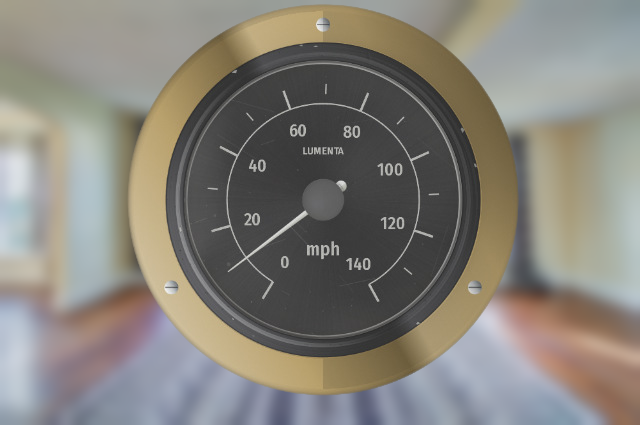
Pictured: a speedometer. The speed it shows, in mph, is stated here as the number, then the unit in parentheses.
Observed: 10 (mph)
